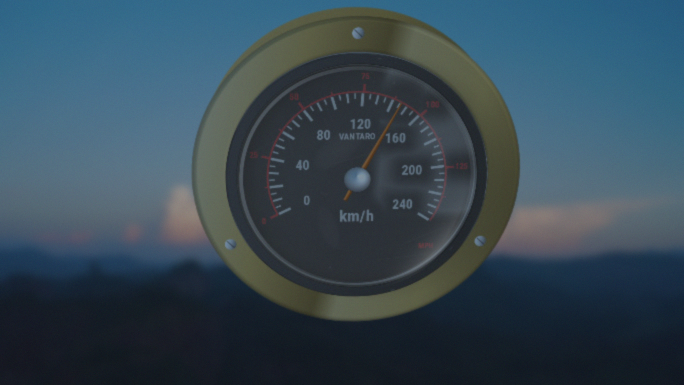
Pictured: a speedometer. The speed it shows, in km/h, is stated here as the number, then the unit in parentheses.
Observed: 145 (km/h)
